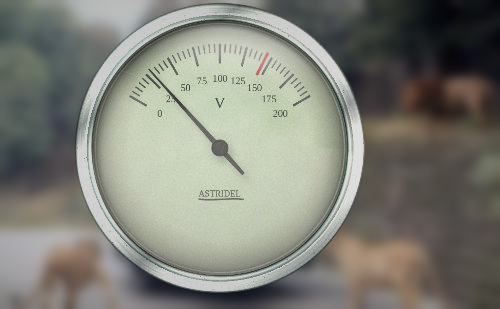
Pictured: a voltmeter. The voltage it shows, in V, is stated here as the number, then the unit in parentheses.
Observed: 30 (V)
